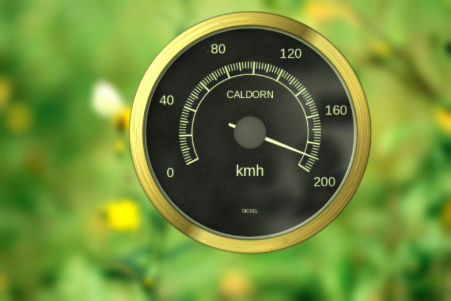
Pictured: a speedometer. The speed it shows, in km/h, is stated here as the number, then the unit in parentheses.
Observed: 190 (km/h)
